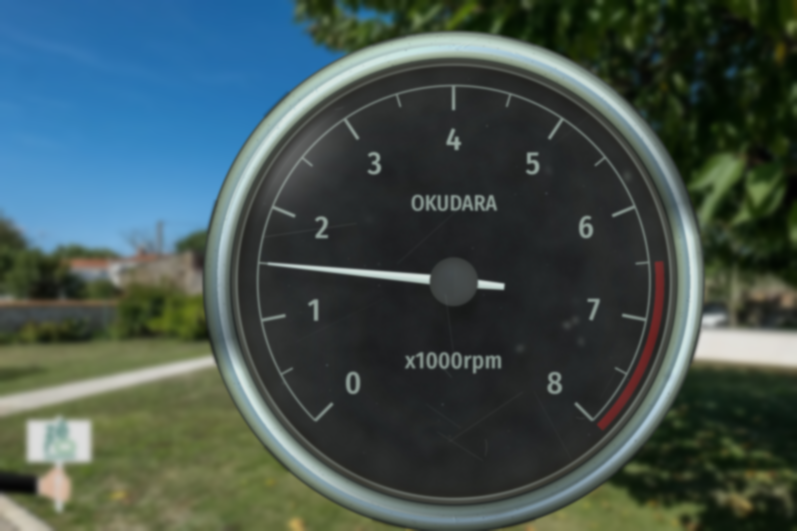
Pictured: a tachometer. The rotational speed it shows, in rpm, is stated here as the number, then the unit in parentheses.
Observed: 1500 (rpm)
